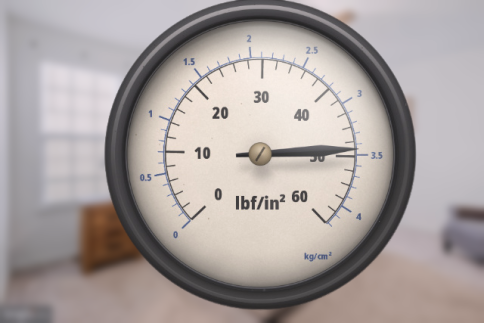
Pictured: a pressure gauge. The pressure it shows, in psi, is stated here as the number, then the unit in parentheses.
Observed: 49 (psi)
